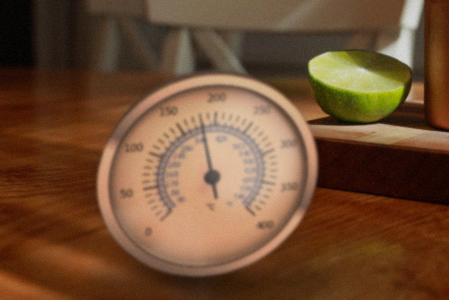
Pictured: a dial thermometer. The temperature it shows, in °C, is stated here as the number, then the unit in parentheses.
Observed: 180 (°C)
